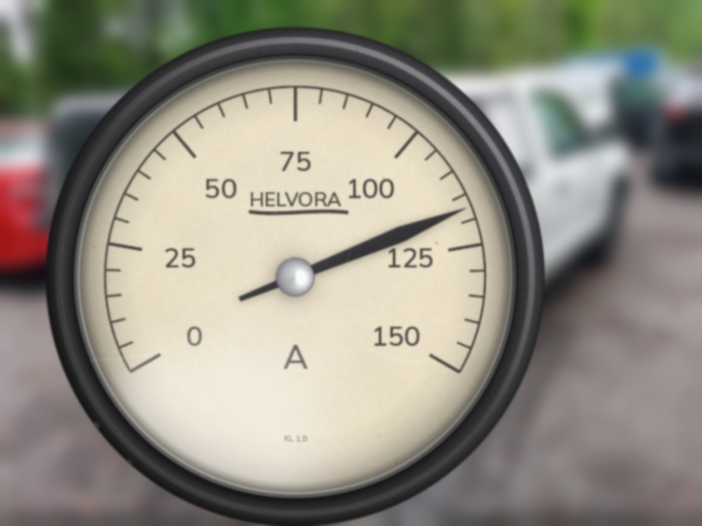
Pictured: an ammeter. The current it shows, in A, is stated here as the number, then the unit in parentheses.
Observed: 117.5 (A)
